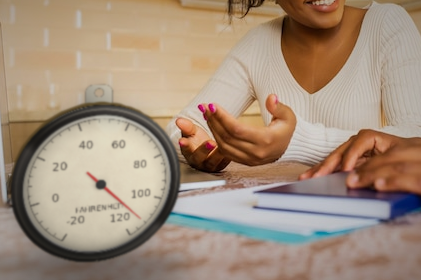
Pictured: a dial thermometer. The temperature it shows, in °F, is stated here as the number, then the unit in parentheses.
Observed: 112 (°F)
